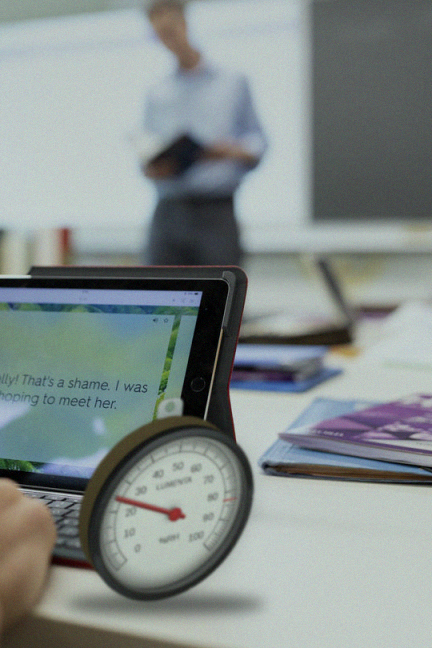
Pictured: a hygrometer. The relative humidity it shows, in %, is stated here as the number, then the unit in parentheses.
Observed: 25 (%)
